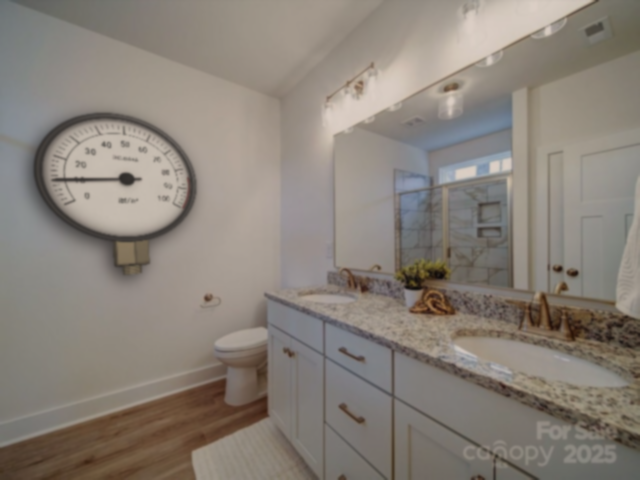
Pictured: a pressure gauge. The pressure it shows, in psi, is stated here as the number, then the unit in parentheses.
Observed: 10 (psi)
